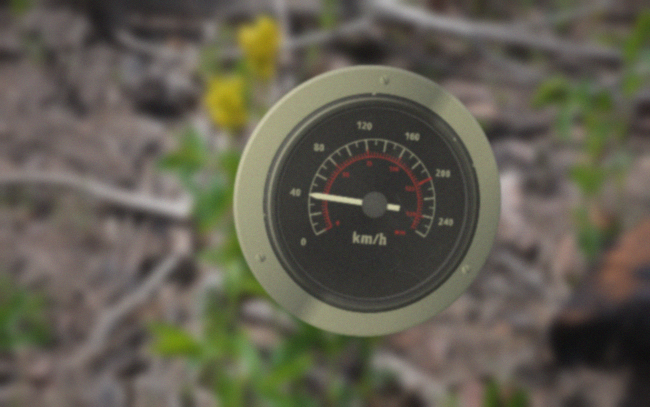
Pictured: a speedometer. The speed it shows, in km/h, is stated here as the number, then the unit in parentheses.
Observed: 40 (km/h)
